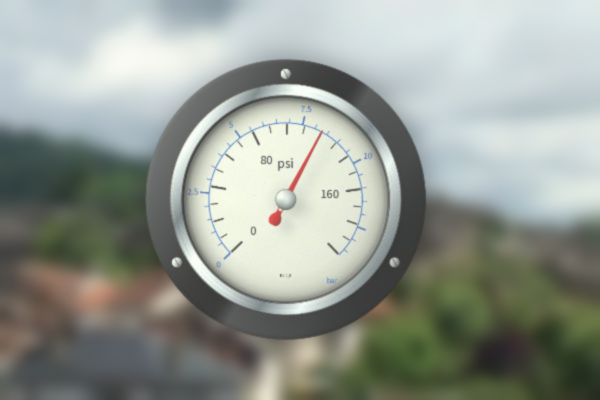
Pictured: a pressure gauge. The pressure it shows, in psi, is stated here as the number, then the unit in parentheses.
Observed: 120 (psi)
